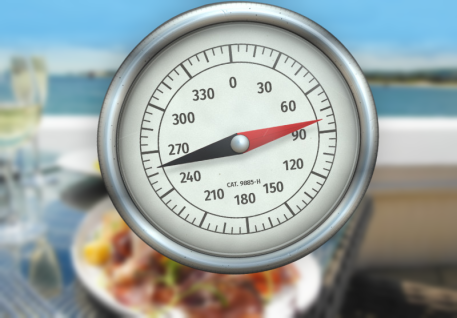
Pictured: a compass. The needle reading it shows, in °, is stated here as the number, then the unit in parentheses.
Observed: 80 (°)
